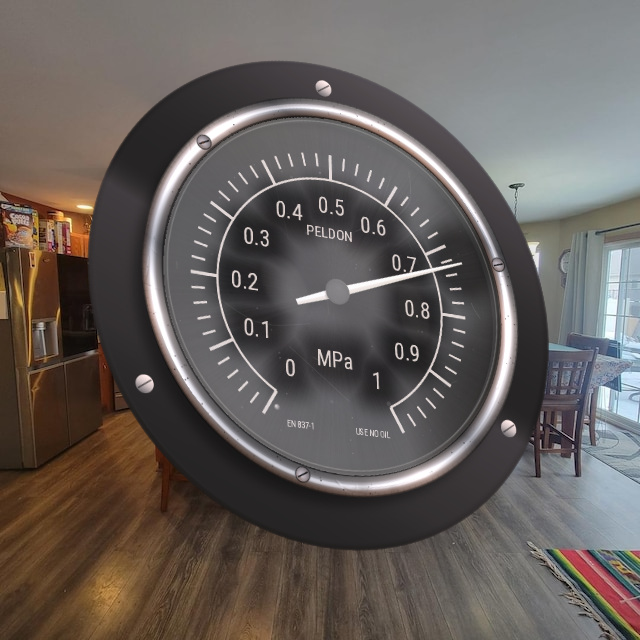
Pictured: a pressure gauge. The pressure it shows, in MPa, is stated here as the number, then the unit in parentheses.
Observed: 0.73 (MPa)
